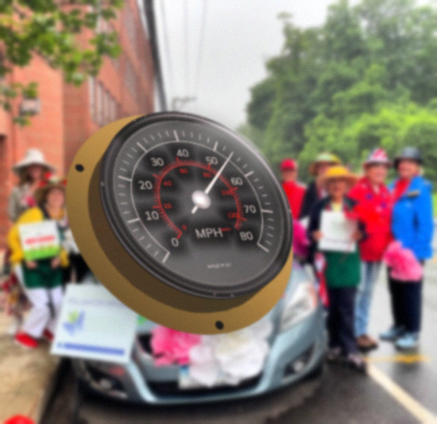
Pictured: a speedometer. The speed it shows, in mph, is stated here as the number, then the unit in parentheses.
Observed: 54 (mph)
